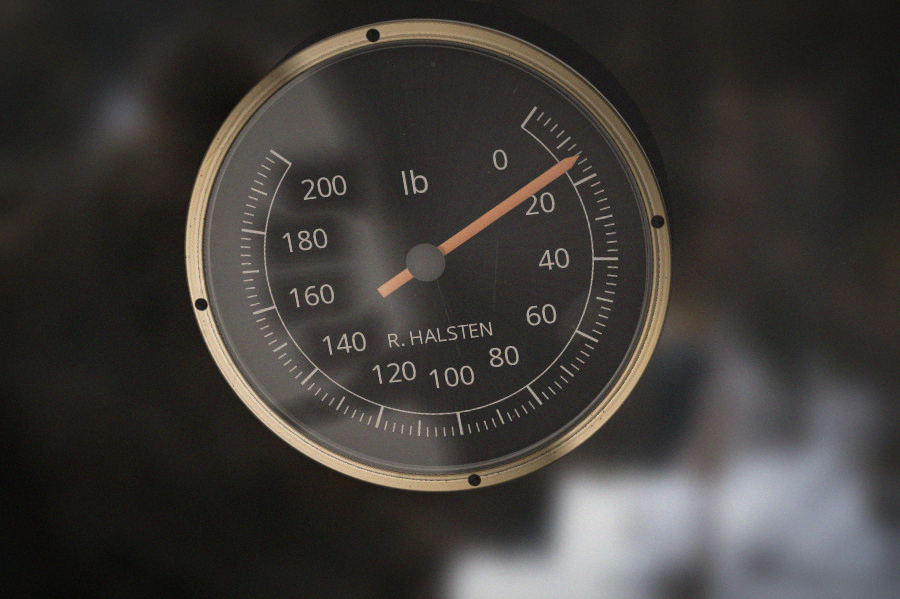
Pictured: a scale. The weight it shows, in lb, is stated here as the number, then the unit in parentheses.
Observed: 14 (lb)
